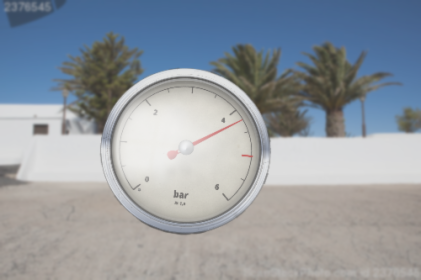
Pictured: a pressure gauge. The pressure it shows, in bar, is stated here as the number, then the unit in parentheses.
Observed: 4.25 (bar)
